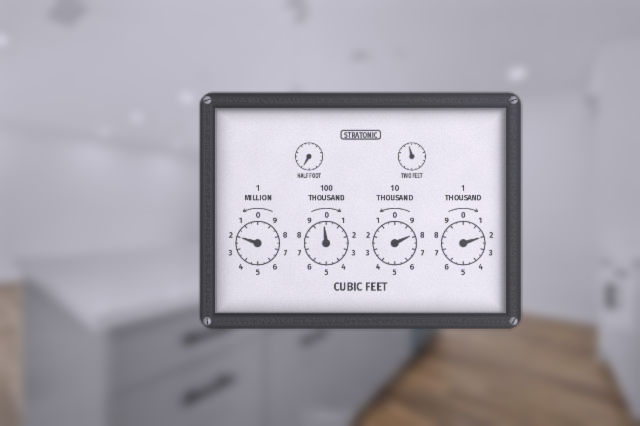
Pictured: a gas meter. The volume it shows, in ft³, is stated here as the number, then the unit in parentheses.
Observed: 198200 (ft³)
